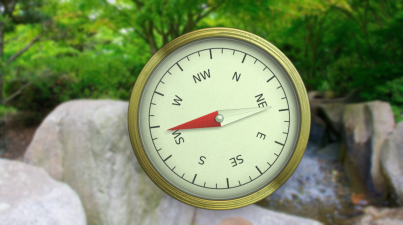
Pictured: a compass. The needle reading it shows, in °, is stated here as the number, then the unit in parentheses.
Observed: 235 (°)
